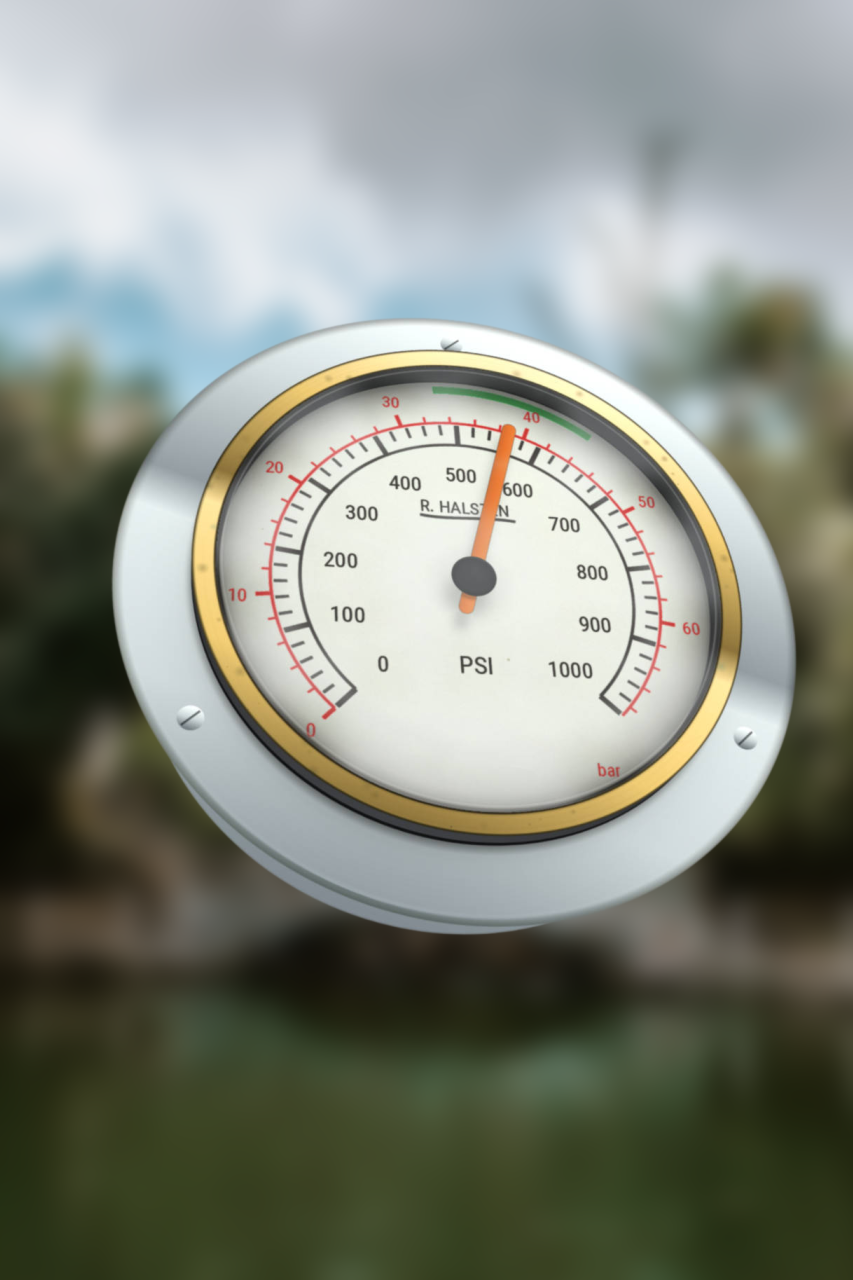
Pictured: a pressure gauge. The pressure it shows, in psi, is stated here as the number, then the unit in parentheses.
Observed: 560 (psi)
